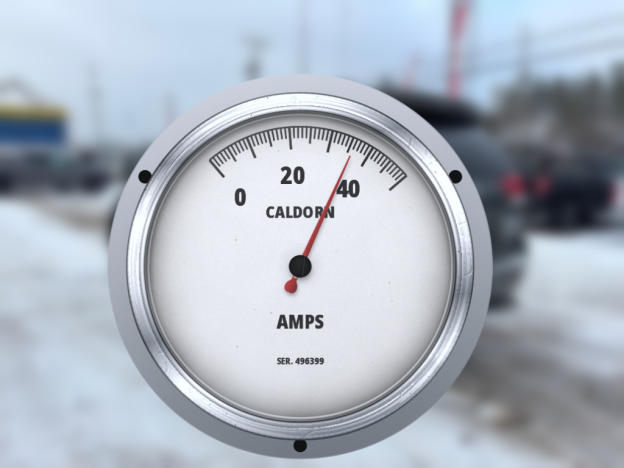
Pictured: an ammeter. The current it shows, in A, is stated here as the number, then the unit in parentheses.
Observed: 36 (A)
